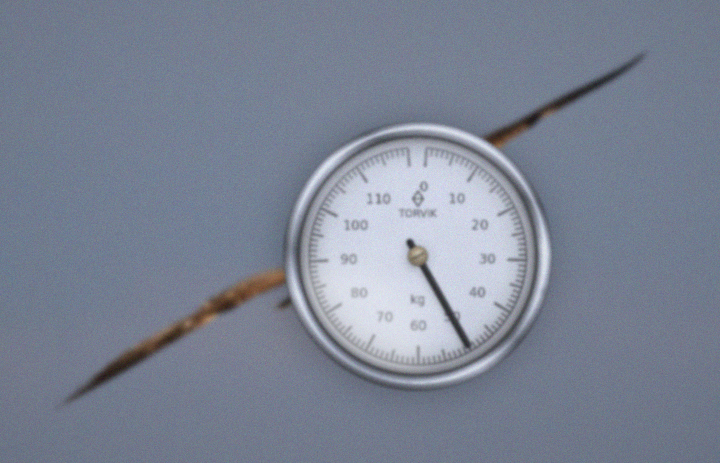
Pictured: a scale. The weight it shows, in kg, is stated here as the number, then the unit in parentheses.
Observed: 50 (kg)
